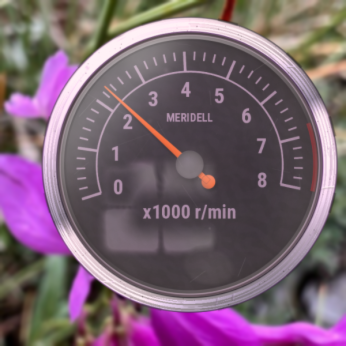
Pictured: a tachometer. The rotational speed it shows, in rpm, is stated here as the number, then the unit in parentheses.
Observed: 2300 (rpm)
